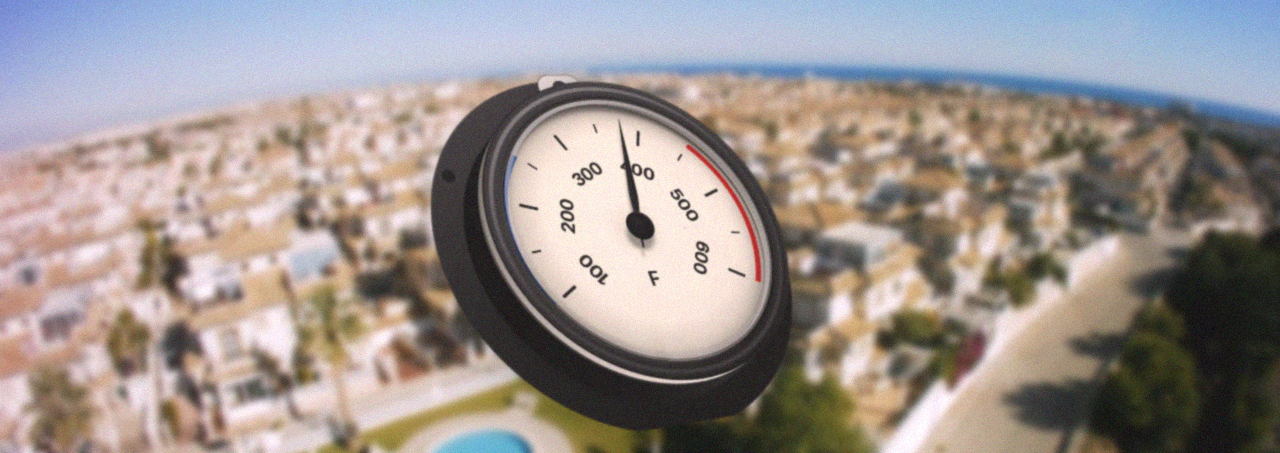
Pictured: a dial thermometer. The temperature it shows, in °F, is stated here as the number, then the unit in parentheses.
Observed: 375 (°F)
